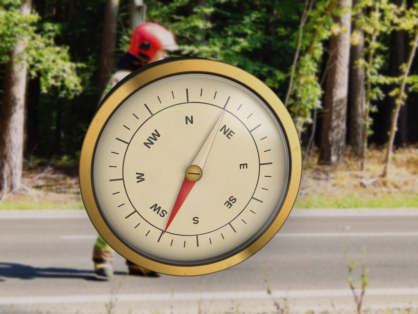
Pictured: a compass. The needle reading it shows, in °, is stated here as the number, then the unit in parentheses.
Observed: 210 (°)
